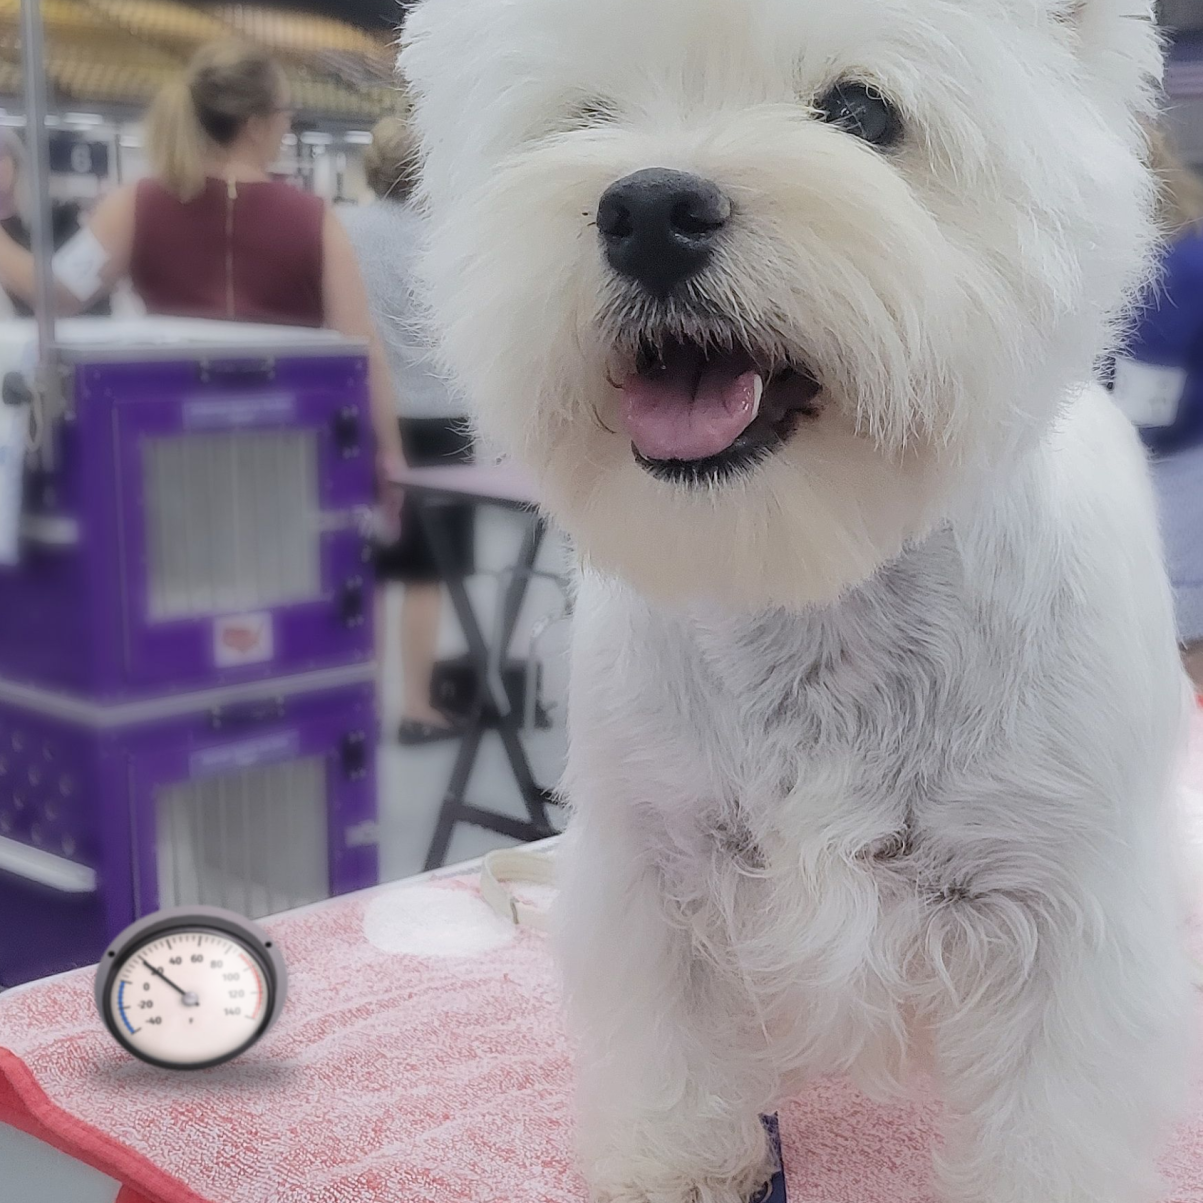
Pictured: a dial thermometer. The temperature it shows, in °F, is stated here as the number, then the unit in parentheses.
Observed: 20 (°F)
